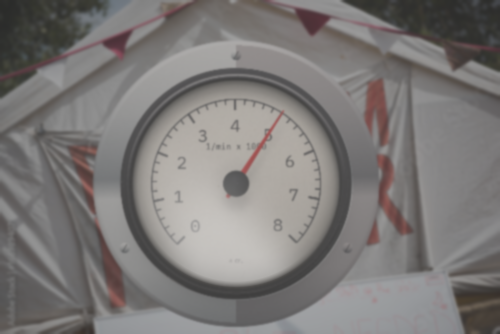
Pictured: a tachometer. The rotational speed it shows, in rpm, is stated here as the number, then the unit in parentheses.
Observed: 5000 (rpm)
